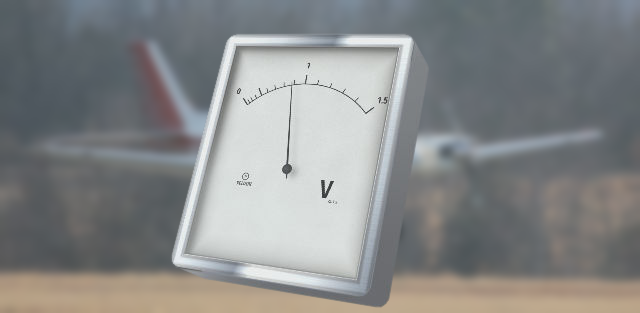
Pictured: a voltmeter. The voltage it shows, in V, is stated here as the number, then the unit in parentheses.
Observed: 0.9 (V)
